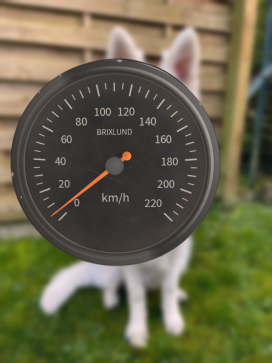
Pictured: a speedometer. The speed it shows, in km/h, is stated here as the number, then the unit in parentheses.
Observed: 5 (km/h)
